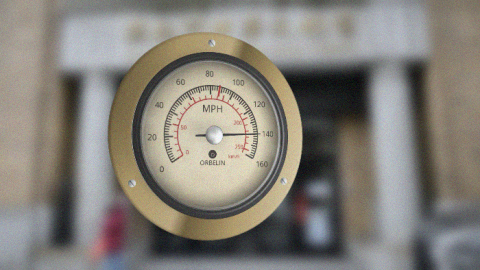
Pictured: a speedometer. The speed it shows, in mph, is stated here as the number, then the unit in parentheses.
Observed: 140 (mph)
